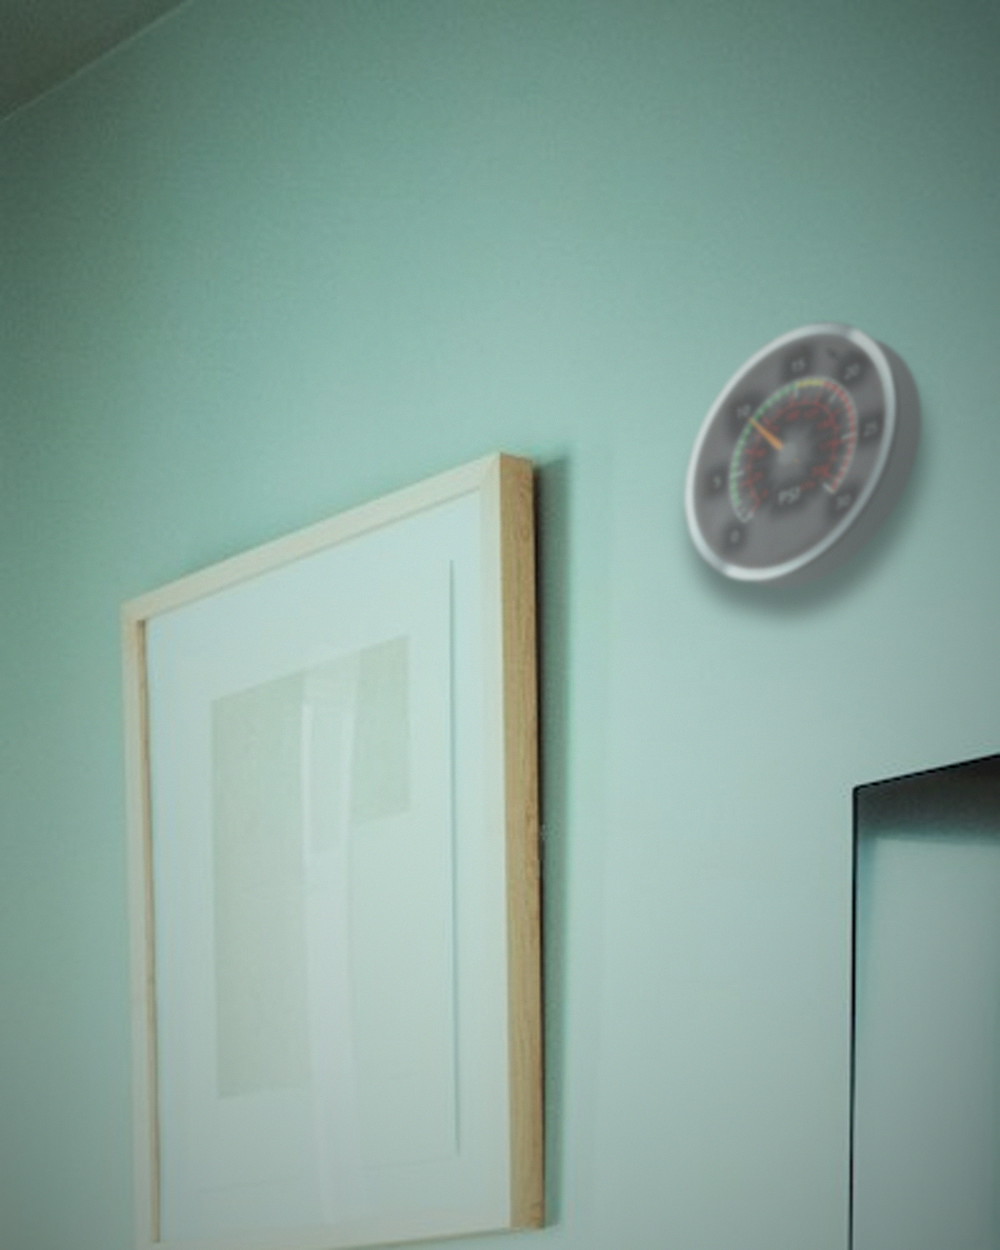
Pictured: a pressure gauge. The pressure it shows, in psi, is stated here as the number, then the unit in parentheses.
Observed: 10 (psi)
